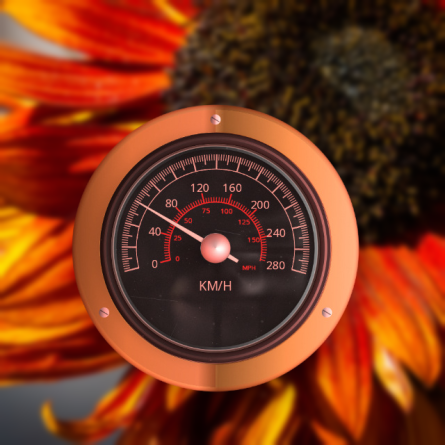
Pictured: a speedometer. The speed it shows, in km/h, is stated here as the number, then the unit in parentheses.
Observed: 60 (km/h)
